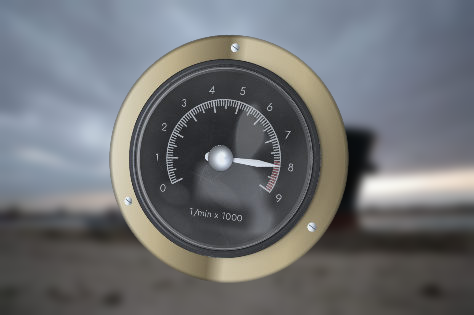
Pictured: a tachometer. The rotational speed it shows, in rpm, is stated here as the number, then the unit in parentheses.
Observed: 8000 (rpm)
